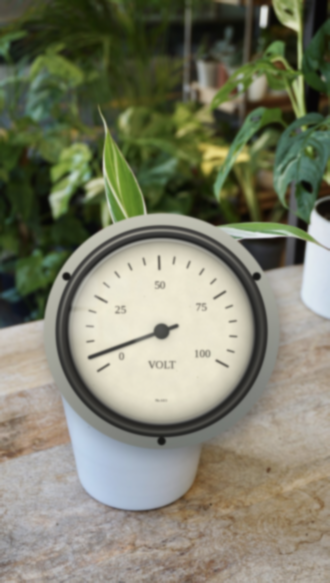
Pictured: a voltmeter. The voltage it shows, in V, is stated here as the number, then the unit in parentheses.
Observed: 5 (V)
